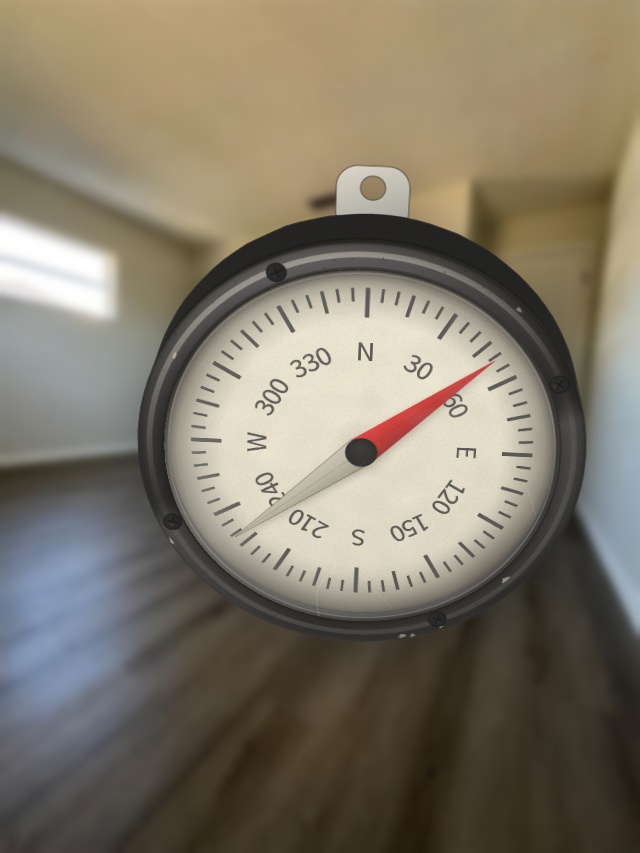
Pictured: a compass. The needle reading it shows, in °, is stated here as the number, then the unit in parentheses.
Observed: 50 (°)
